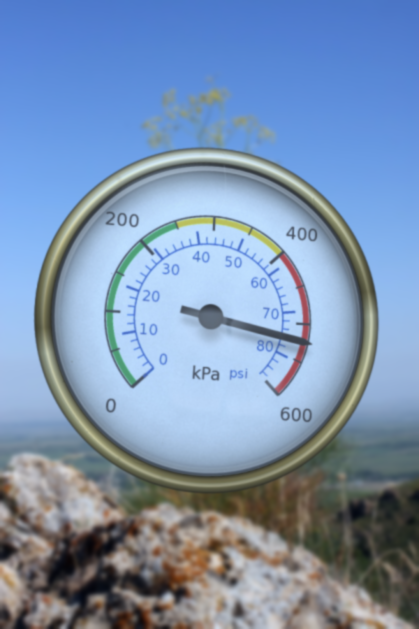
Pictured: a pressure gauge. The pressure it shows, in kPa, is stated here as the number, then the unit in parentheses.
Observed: 525 (kPa)
